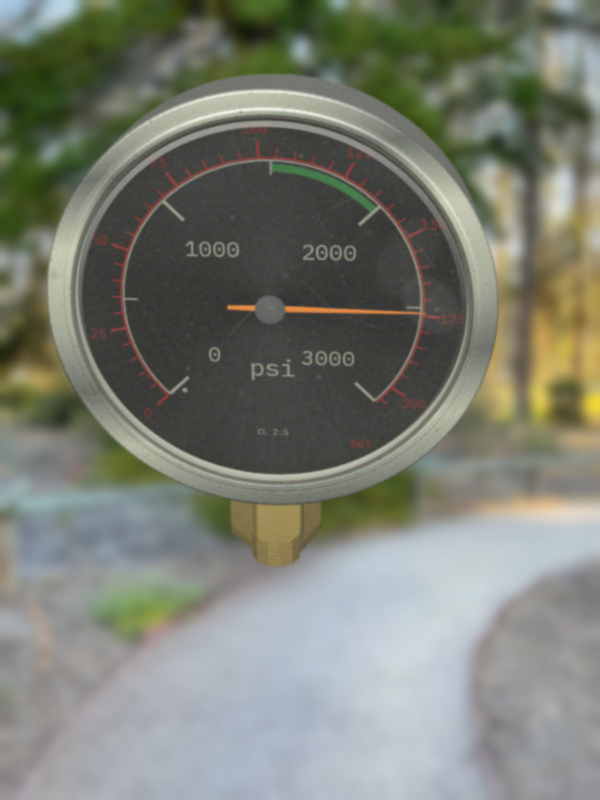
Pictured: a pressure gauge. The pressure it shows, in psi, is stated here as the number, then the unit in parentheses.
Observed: 2500 (psi)
